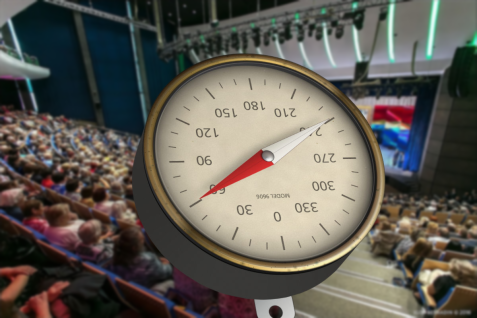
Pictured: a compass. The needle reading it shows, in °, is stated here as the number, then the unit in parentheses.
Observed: 60 (°)
